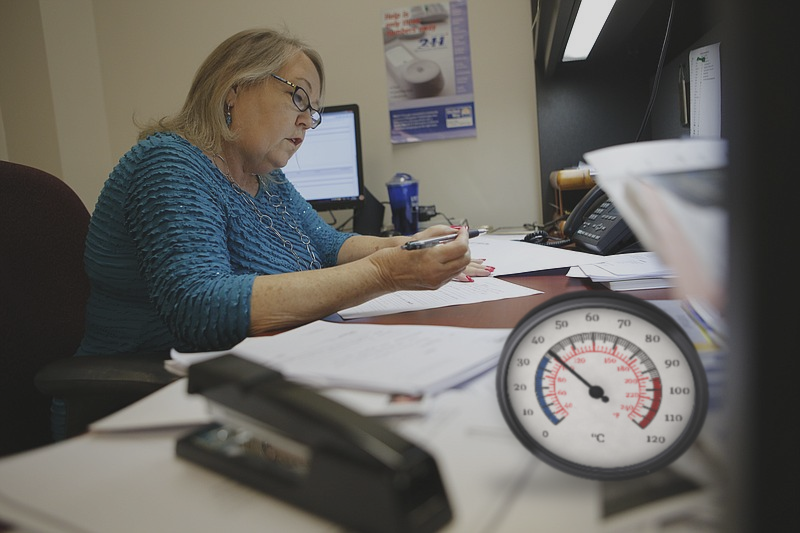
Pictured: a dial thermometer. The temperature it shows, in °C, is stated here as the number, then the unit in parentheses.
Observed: 40 (°C)
